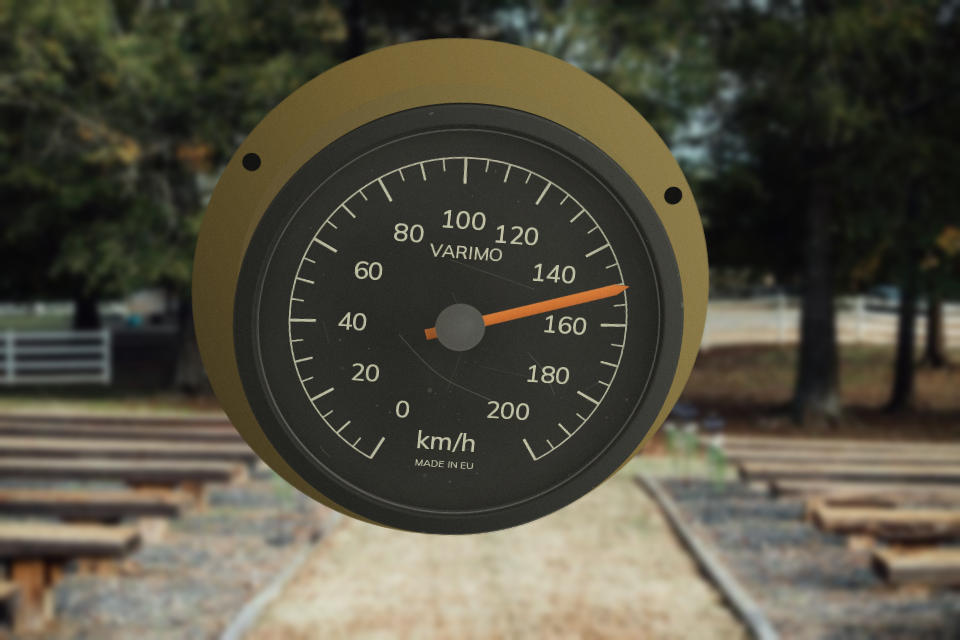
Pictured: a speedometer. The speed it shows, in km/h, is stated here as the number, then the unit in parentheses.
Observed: 150 (km/h)
